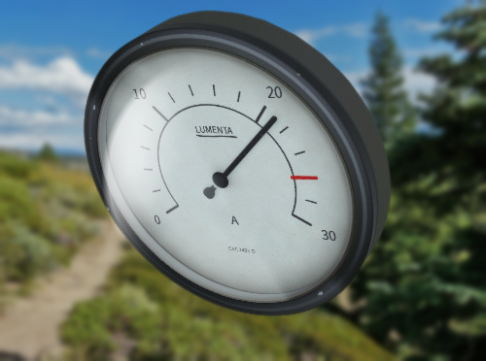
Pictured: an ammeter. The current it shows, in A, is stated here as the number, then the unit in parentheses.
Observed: 21 (A)
